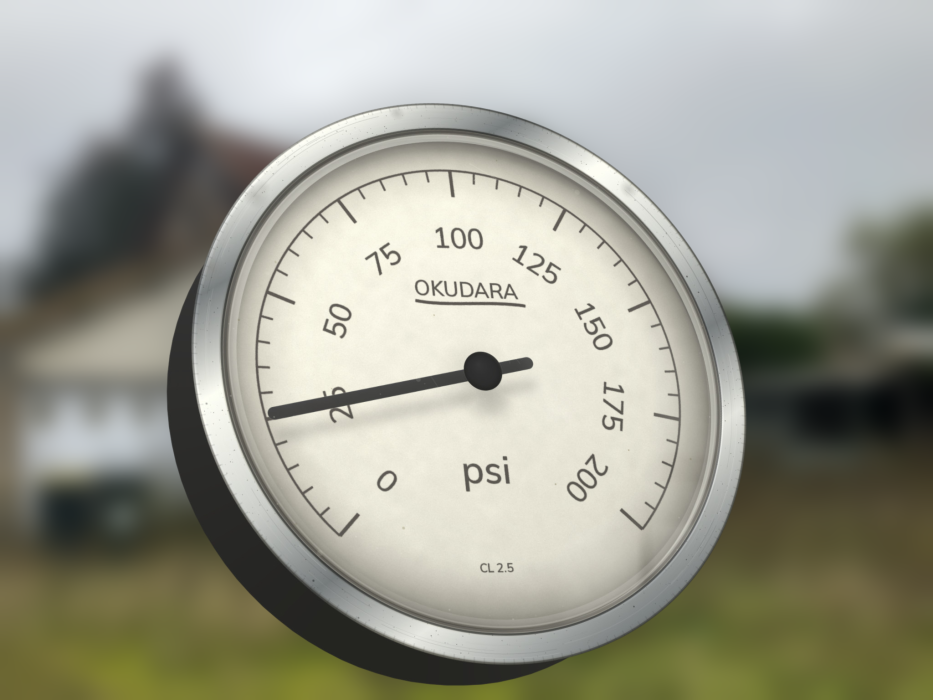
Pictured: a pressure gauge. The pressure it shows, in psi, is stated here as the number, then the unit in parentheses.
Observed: 25 (psi)
